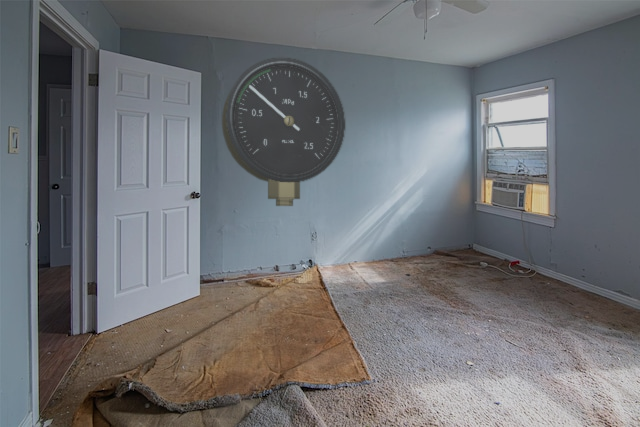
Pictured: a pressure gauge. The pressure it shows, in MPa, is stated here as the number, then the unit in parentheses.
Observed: 0.75 (MPa)
